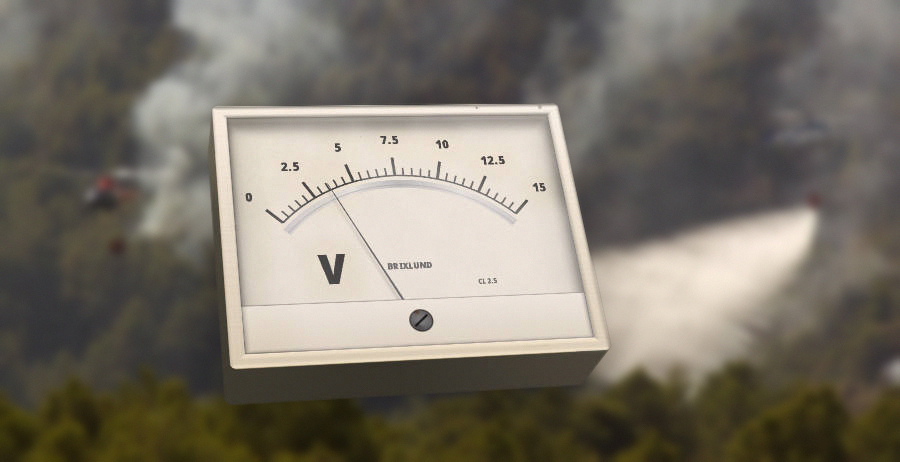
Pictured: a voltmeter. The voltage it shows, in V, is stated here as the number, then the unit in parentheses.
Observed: 3.5 (V)
